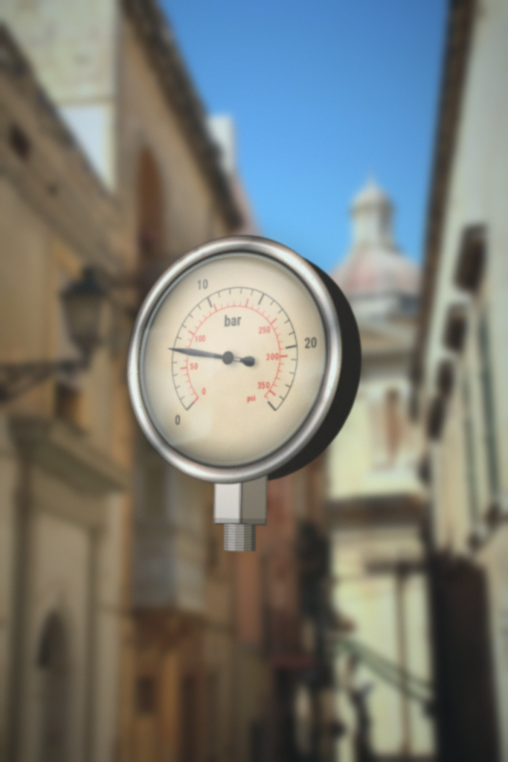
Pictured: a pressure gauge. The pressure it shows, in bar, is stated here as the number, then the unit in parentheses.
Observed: 5 (bar)
